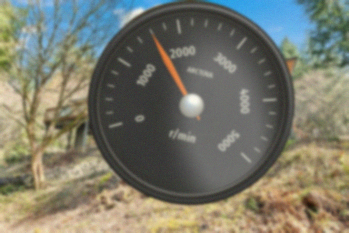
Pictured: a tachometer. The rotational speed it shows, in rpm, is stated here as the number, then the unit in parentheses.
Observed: 1600 (rpm)
